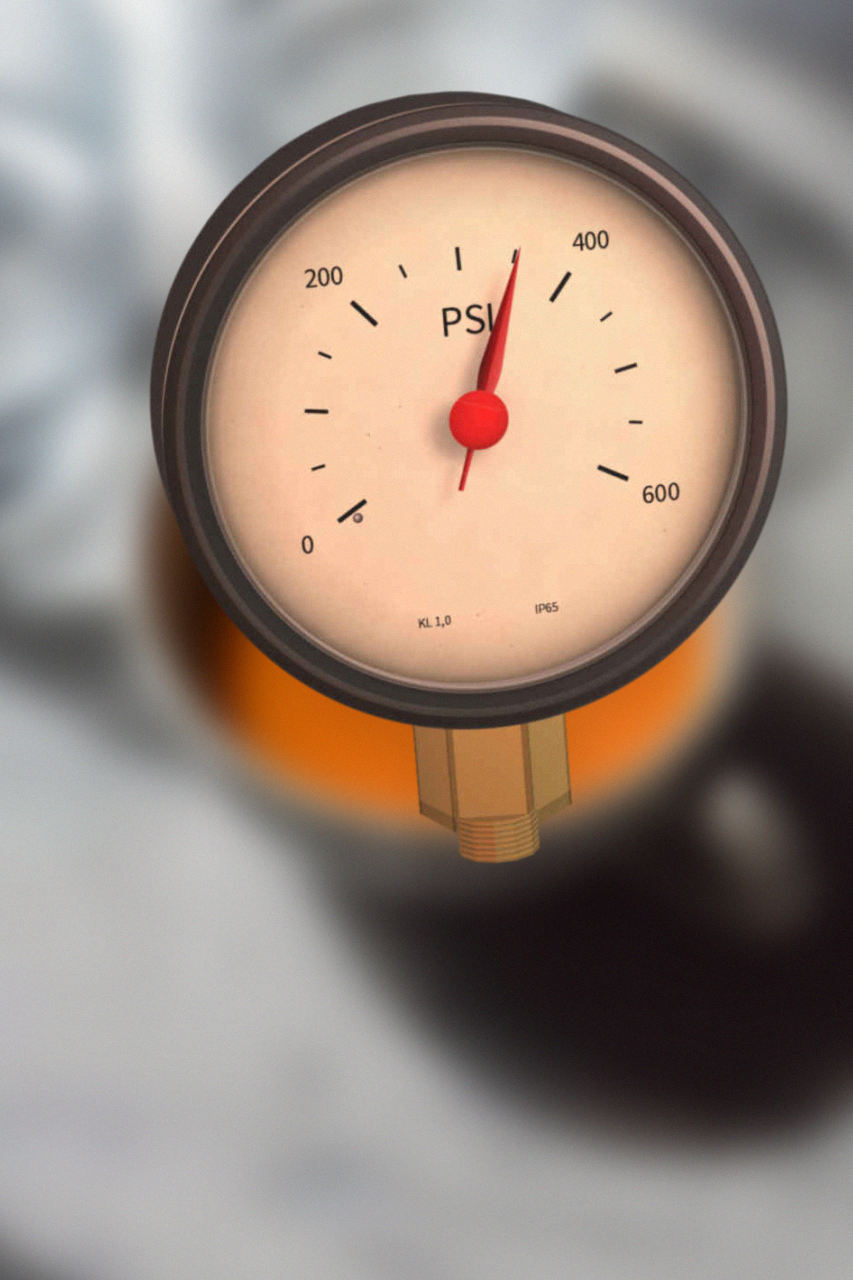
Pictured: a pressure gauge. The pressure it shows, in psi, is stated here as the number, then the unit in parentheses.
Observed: 350 (psi)
